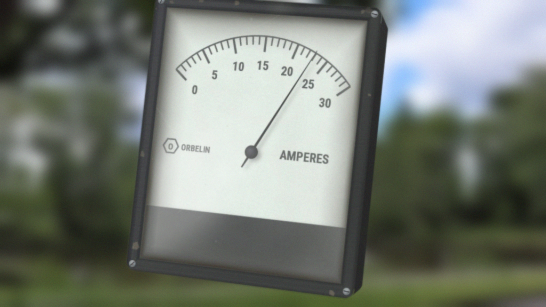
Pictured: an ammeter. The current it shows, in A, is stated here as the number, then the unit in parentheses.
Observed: 23 (A)
